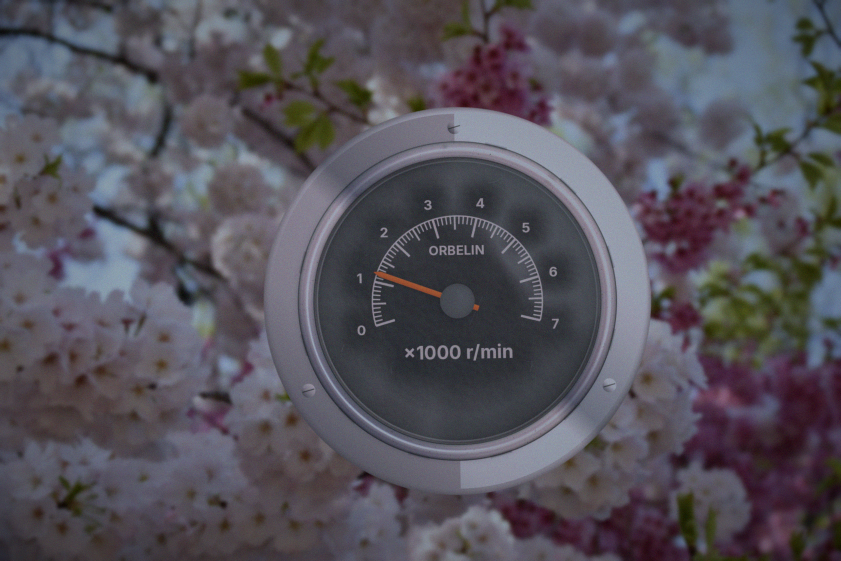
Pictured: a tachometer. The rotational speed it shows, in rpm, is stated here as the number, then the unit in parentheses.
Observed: 1200 (rpm)
